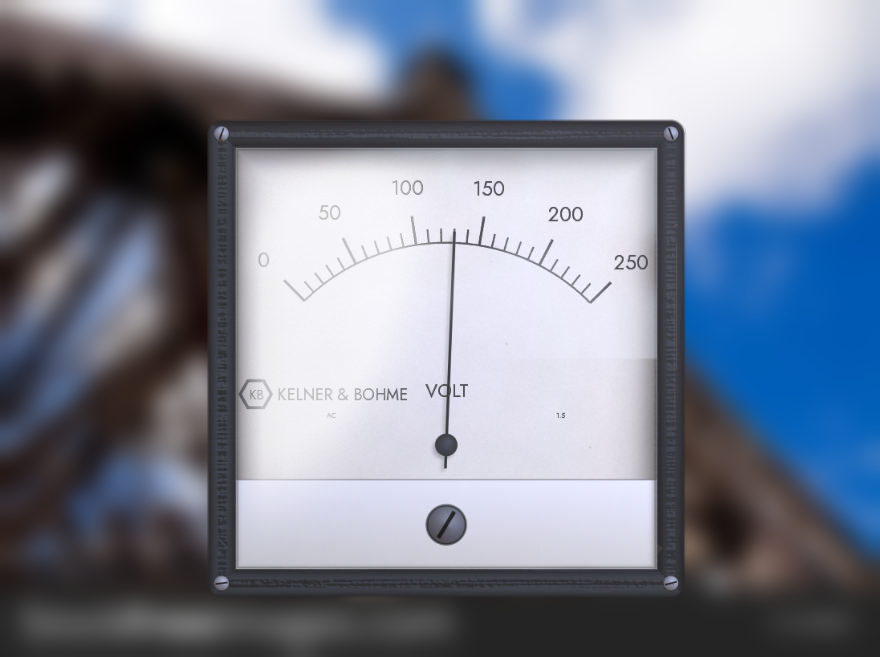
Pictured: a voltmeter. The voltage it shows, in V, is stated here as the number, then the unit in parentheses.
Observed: 130 (V)
